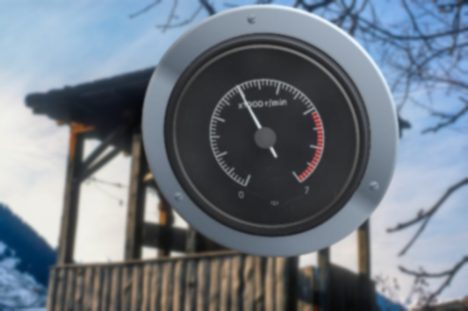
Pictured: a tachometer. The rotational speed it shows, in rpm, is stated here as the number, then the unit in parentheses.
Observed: 3000 (rpm)
